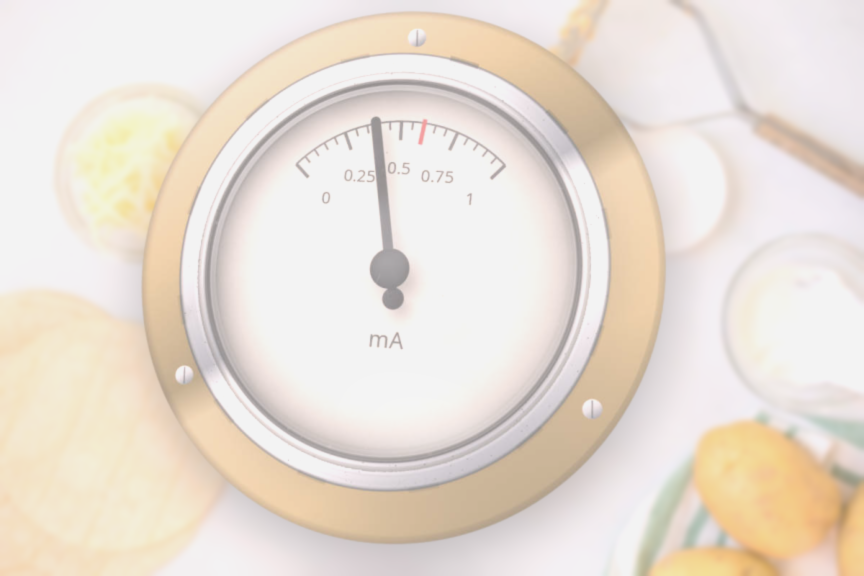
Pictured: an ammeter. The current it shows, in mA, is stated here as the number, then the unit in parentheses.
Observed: 0.4 (mA)
